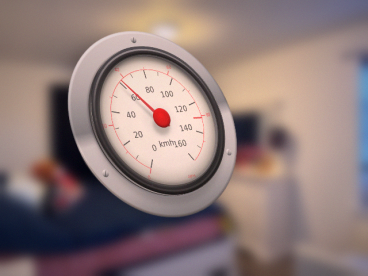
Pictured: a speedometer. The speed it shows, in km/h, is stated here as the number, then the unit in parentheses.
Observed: 60 (km/h)
